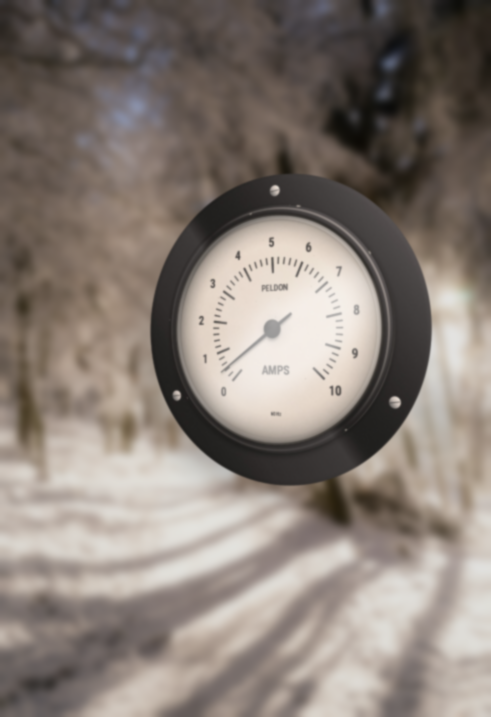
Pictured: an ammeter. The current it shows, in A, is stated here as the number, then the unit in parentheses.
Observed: 0.4 (A)
